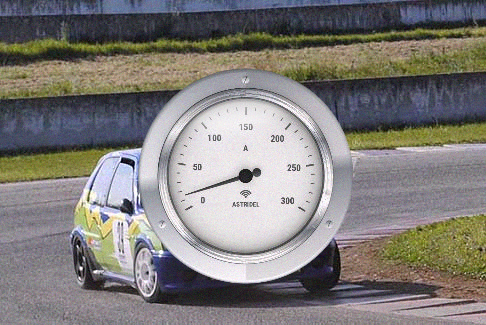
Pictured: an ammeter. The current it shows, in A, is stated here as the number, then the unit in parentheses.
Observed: 15 (A)
